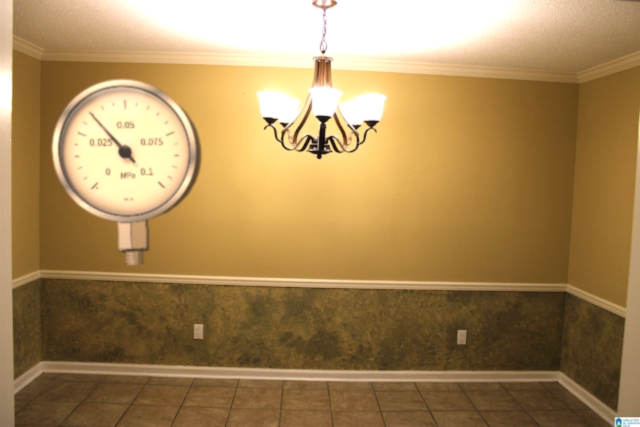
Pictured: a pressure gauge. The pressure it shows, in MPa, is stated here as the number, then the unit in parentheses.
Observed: 0.035 (MPa)
